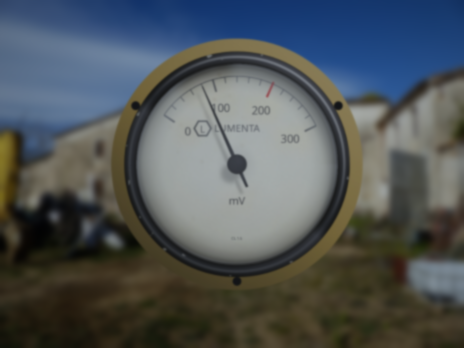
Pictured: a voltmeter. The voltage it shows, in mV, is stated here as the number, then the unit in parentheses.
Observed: 80 (mV)
